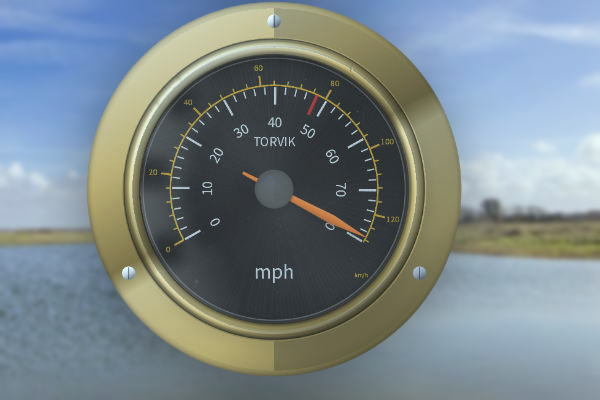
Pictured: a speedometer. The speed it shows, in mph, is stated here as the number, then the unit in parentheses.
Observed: 79 (mph)
